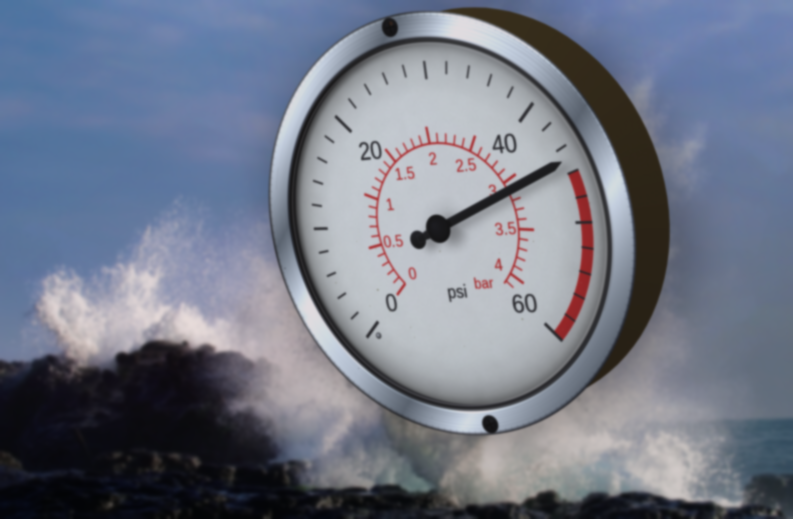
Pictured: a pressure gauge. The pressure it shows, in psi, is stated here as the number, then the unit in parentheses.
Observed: 45 (psi)
